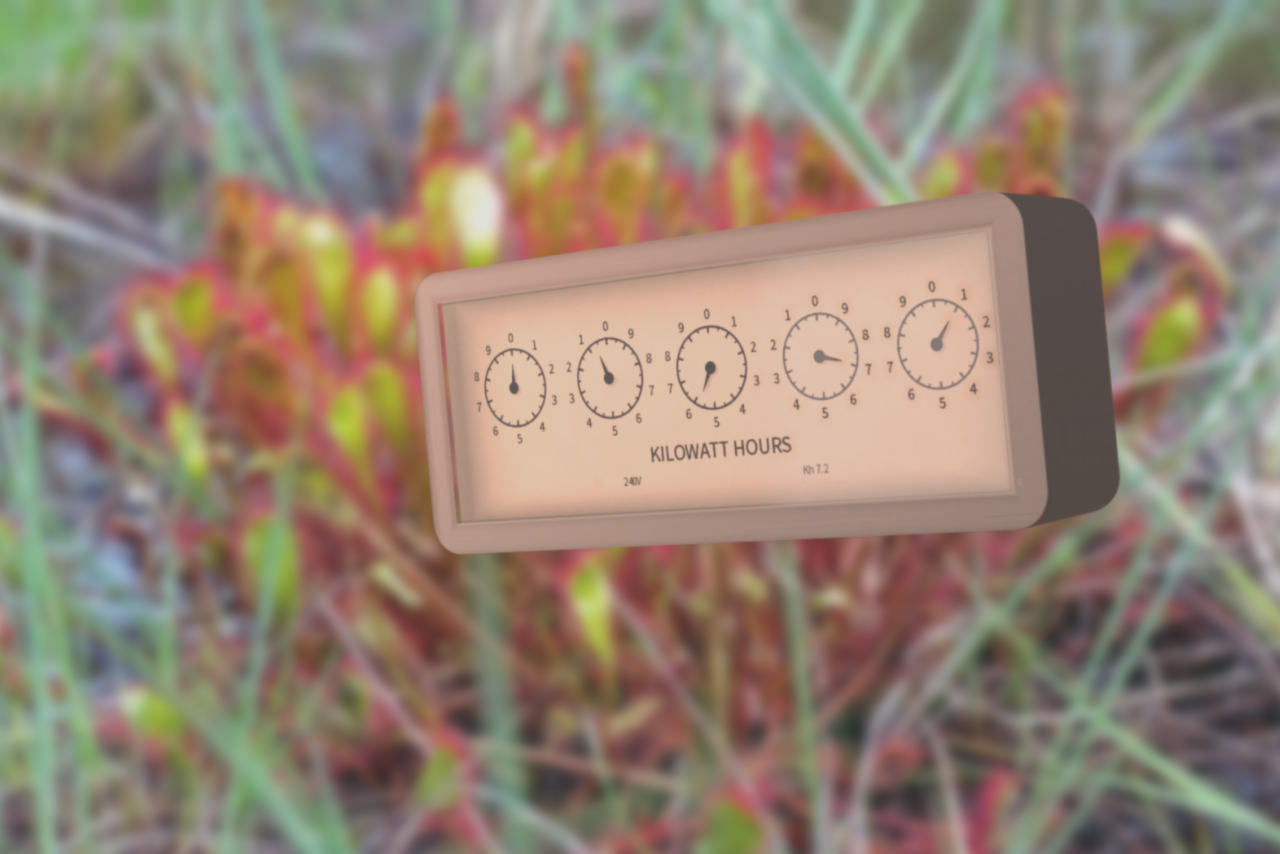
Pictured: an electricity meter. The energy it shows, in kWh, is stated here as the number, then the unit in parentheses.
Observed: 571 (kWh)
